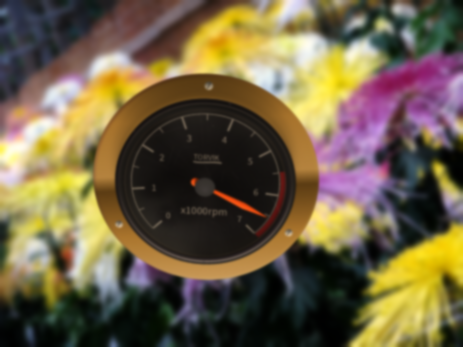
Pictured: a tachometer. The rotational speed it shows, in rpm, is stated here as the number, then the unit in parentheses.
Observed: 6500 (rpm)
